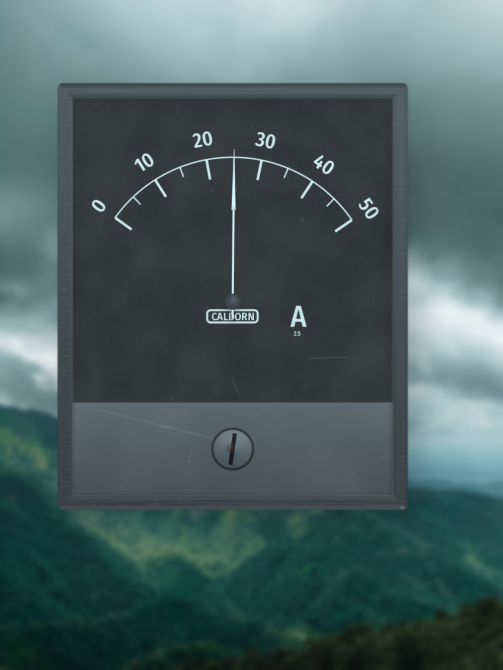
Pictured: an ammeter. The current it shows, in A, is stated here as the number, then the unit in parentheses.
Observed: 25 (A)
